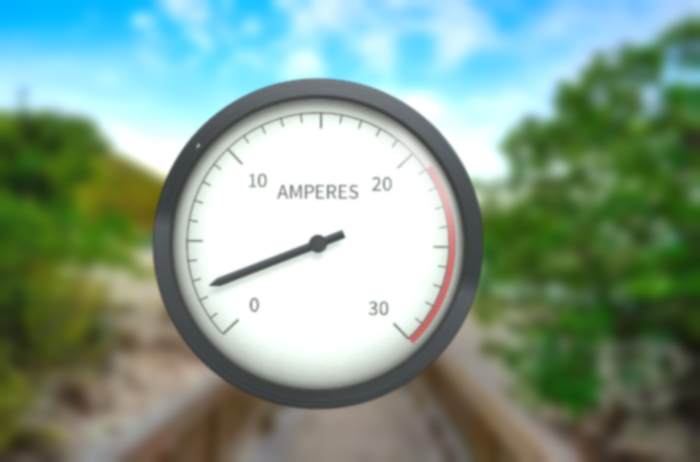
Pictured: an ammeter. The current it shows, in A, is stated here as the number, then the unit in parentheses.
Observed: 2.5 (A)
